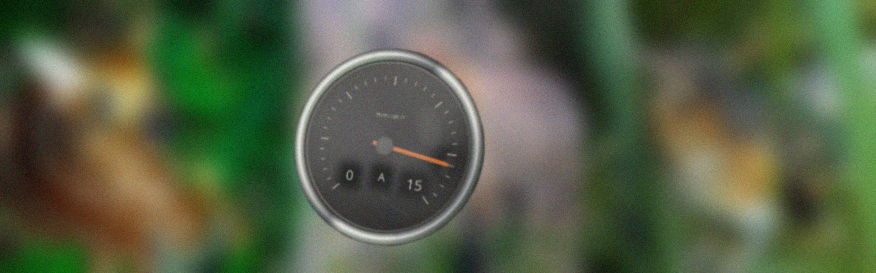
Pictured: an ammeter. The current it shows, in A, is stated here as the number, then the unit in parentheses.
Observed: 13 (A)
